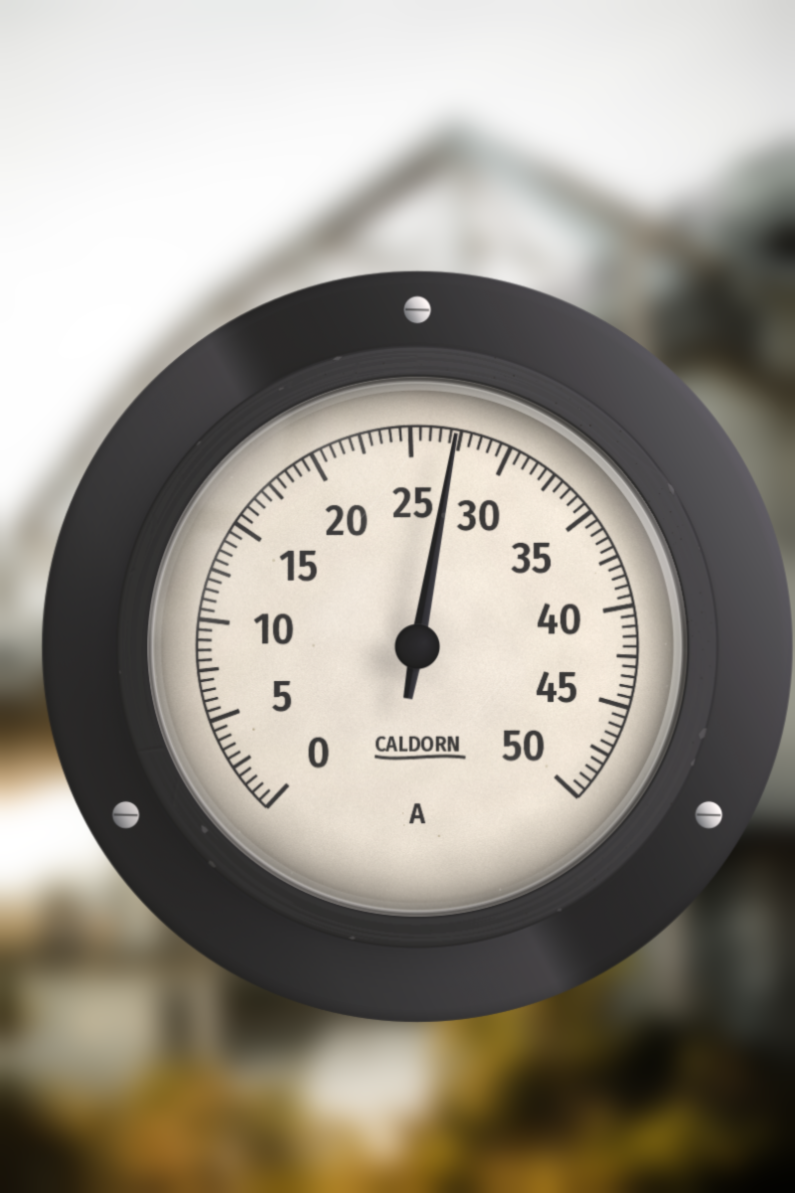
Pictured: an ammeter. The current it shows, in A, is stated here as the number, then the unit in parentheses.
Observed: 27.25 (A)
